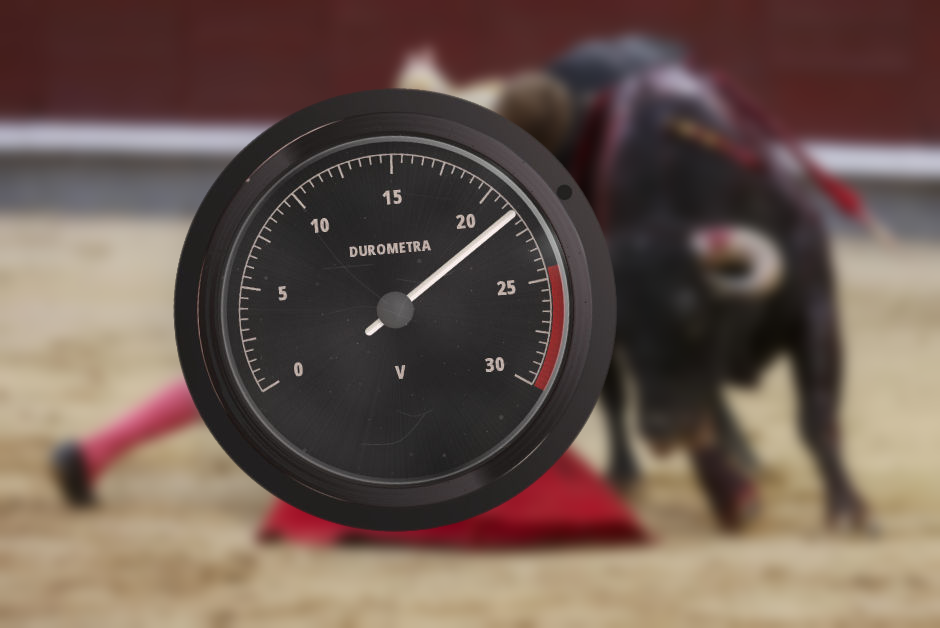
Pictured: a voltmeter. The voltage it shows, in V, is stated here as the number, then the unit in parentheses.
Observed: 21.5 (V)
